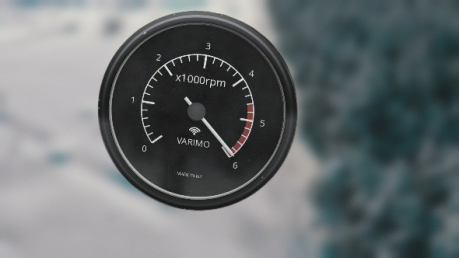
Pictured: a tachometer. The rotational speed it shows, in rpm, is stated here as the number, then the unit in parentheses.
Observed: 5900 (rpm)
